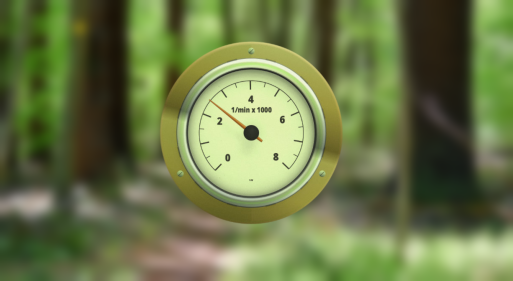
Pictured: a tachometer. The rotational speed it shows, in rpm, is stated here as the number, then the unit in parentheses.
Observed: 2500 (rpm)
